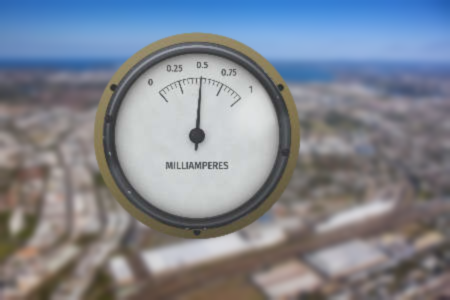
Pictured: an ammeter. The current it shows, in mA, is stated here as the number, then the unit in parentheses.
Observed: 0.5 (mA)
